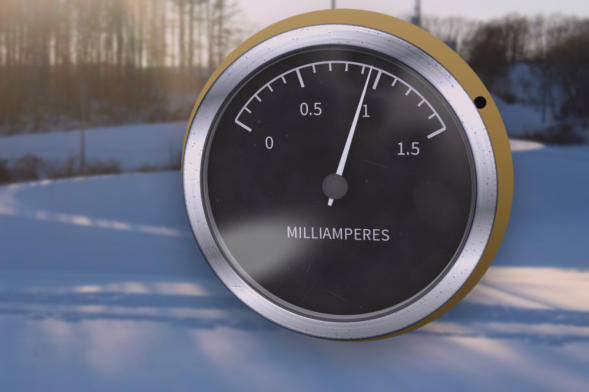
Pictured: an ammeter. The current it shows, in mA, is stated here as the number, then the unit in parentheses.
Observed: 0.95 (mA)
